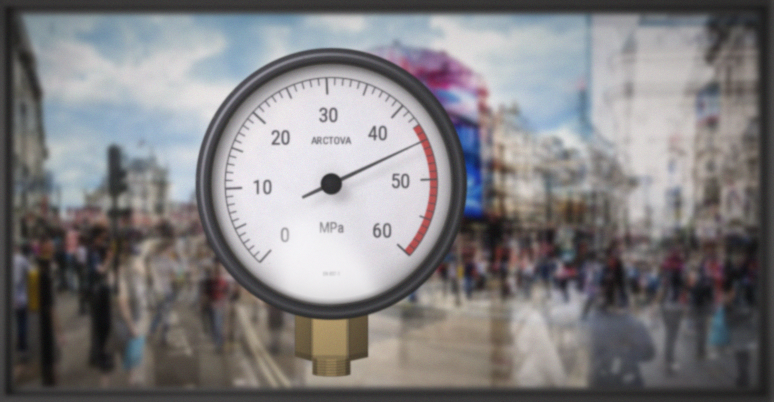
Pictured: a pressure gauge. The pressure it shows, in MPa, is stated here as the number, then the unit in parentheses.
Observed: 45 (MPa)
